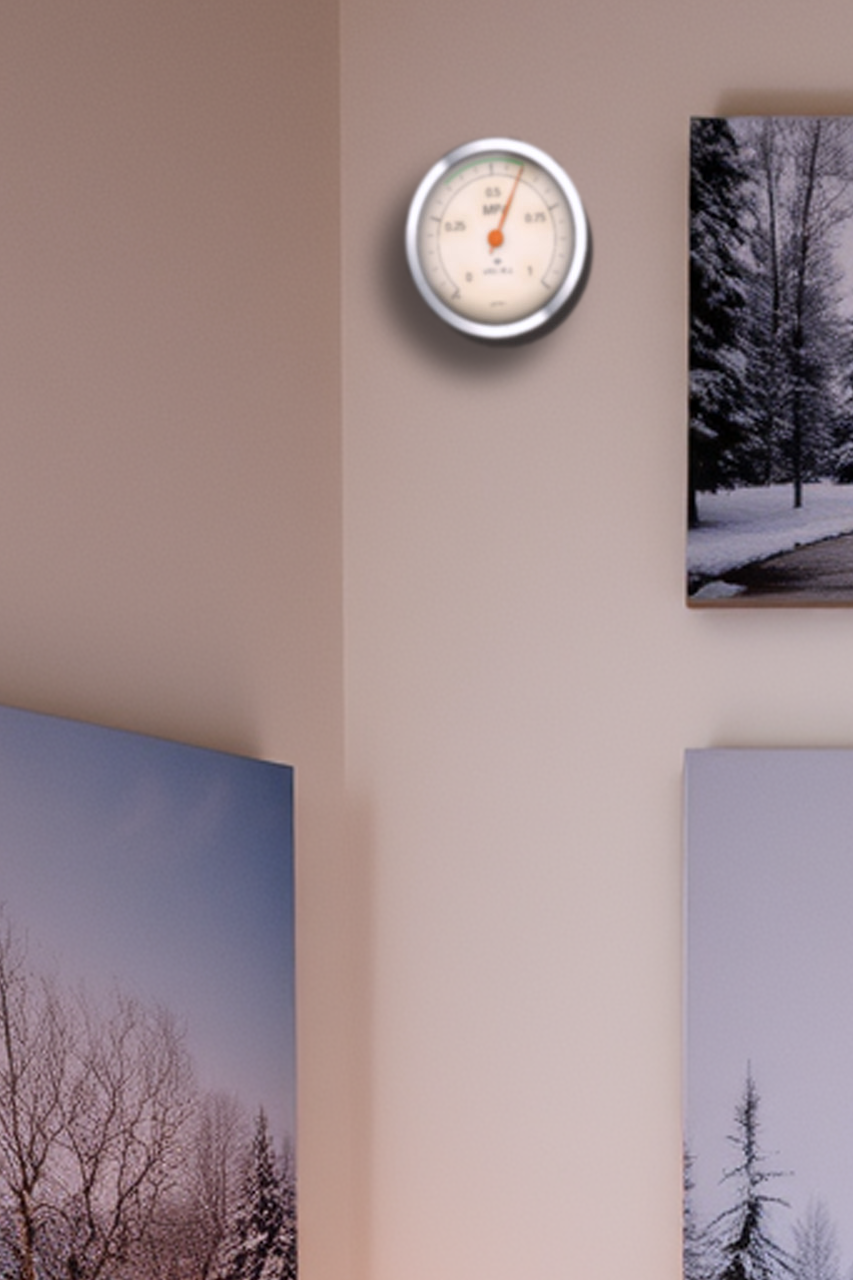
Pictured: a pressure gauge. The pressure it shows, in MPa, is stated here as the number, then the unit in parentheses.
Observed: 0.6 (MPa)
